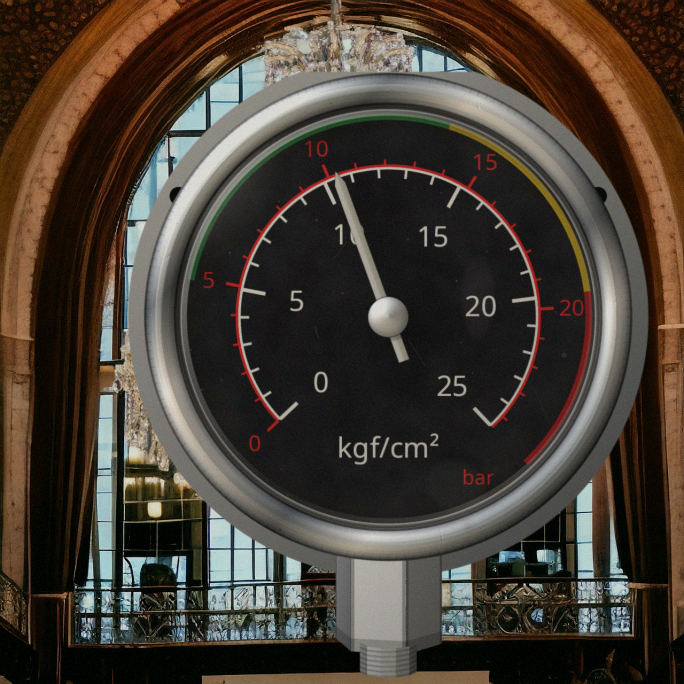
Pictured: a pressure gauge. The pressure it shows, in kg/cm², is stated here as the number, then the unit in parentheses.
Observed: 10.5 (kg/cm²)
